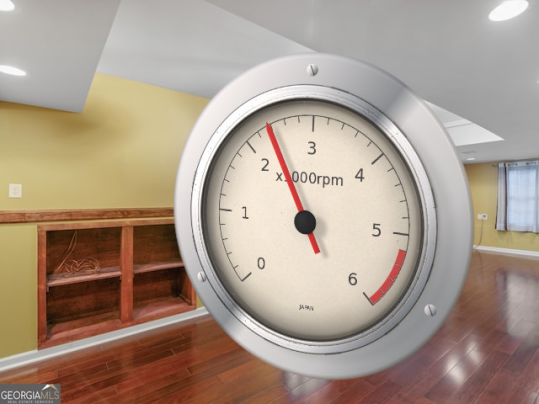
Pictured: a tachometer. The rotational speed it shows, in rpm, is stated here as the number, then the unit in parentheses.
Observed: 2400 (rpm)
